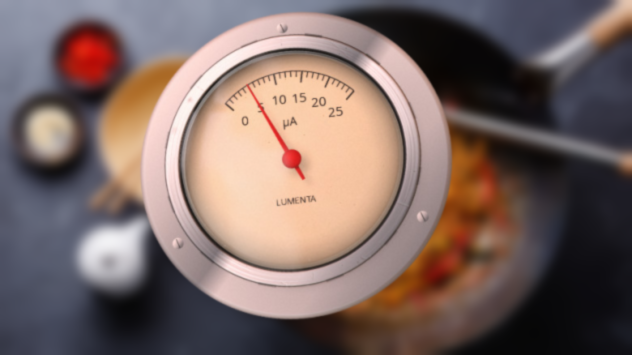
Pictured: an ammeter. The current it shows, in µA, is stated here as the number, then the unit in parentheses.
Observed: 5 (µA)
